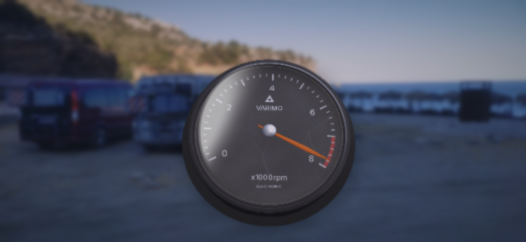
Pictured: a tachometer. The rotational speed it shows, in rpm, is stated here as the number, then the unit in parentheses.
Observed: 7800 (rpm)
